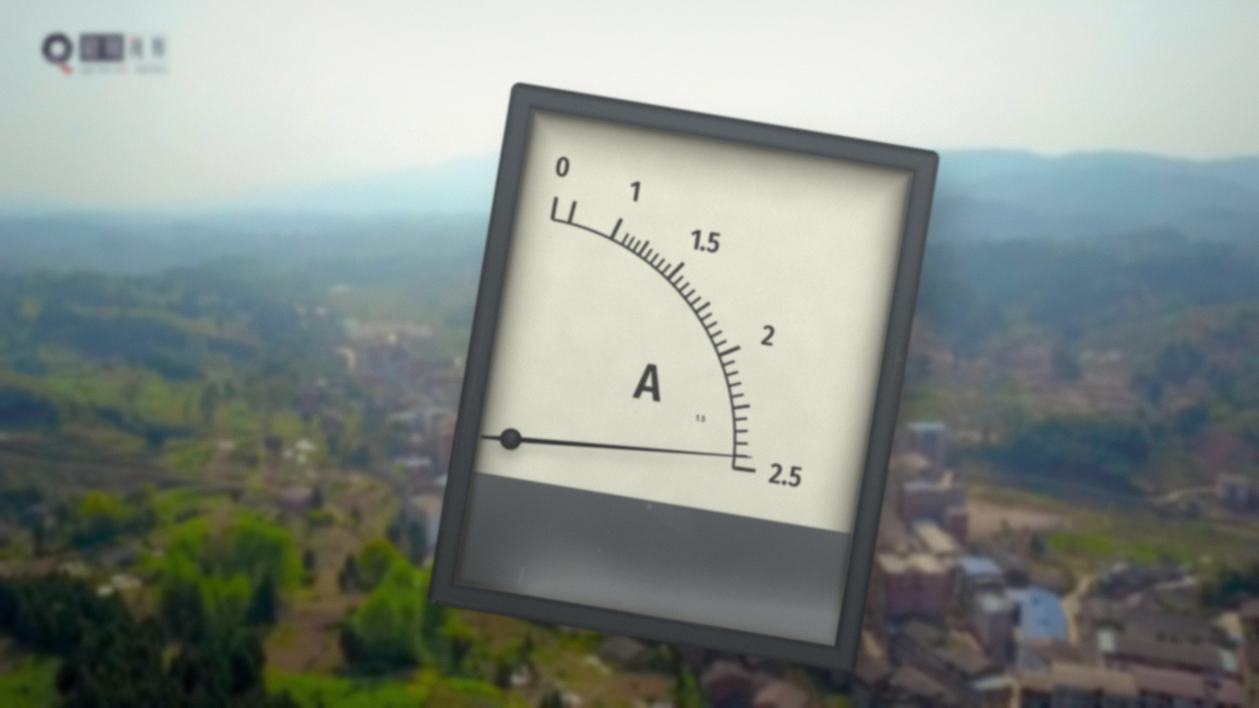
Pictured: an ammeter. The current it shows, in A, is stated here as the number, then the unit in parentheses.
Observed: 2.45 (A)
